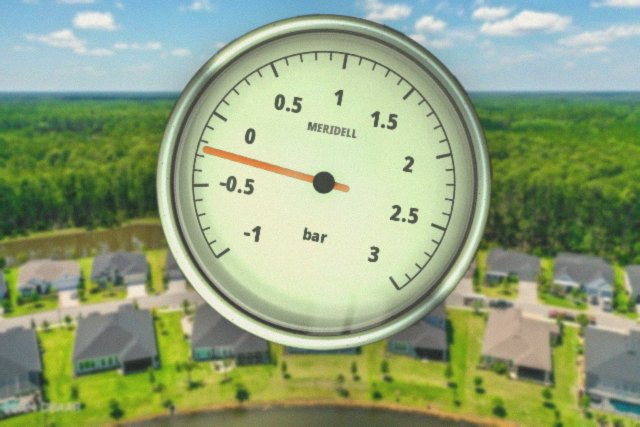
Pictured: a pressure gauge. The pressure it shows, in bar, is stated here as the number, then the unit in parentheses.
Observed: -0.25 (bar)
